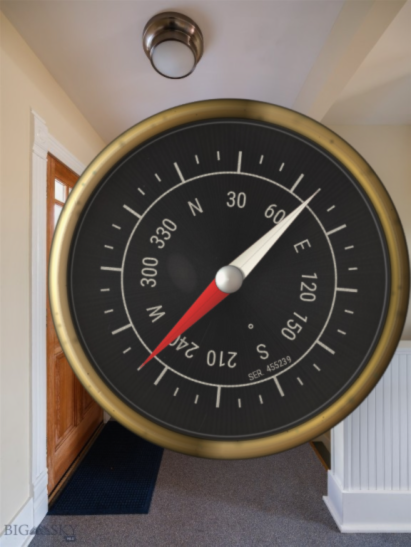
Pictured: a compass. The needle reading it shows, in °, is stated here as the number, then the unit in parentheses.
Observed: 250 (°)
